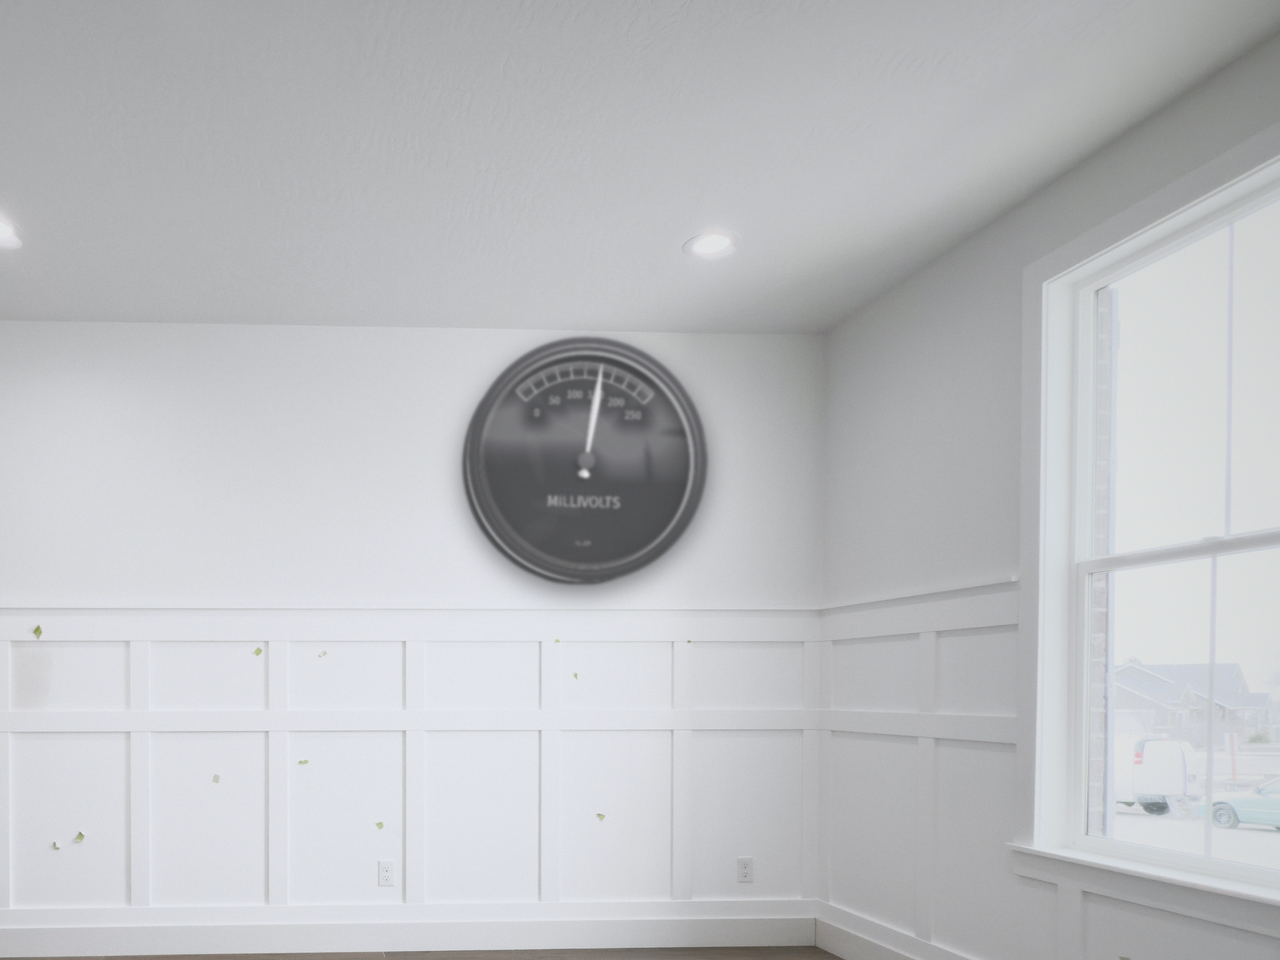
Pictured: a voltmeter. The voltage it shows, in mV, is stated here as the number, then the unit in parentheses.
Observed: 150 (mV)
